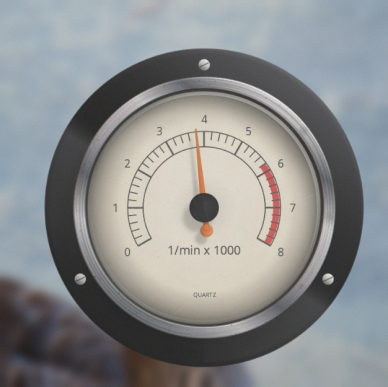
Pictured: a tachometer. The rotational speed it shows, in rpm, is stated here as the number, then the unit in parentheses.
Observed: 3800 (rpm)
